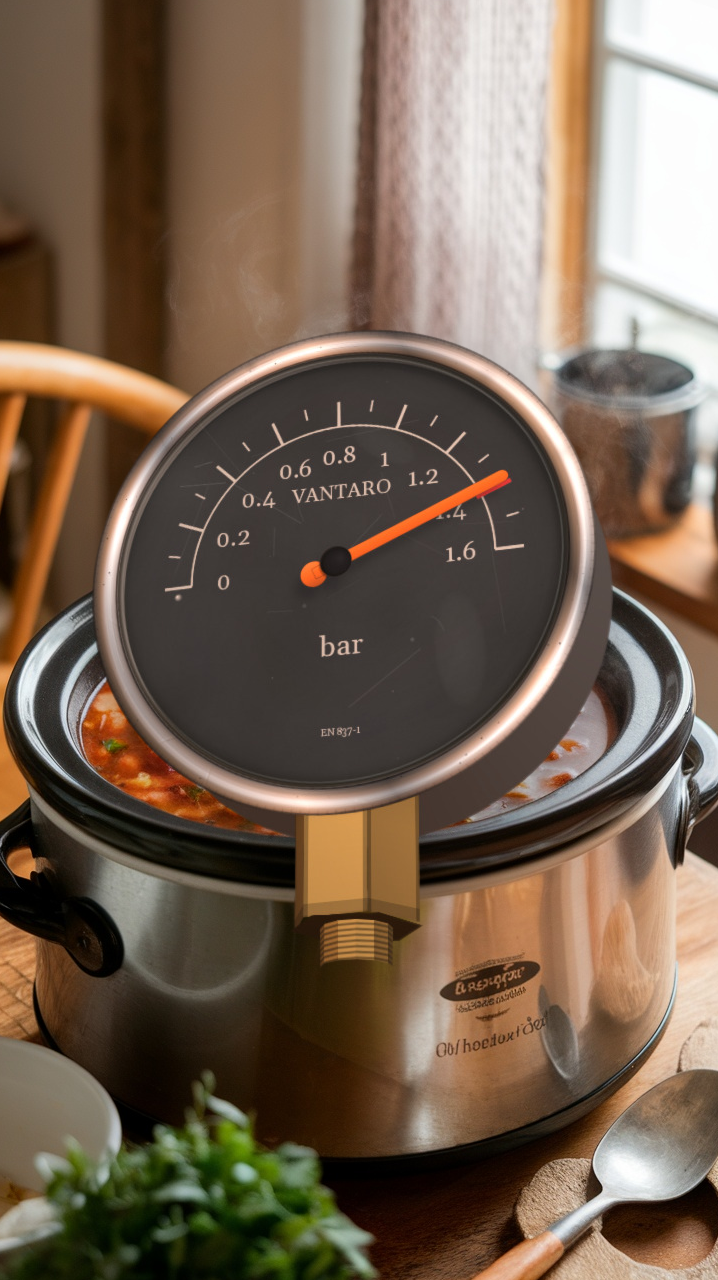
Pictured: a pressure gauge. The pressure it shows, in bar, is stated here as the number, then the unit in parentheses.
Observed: 1.4 (bar)
